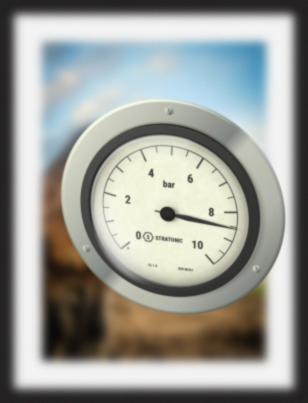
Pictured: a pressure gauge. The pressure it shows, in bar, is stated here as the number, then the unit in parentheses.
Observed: 8.5 (bar)
